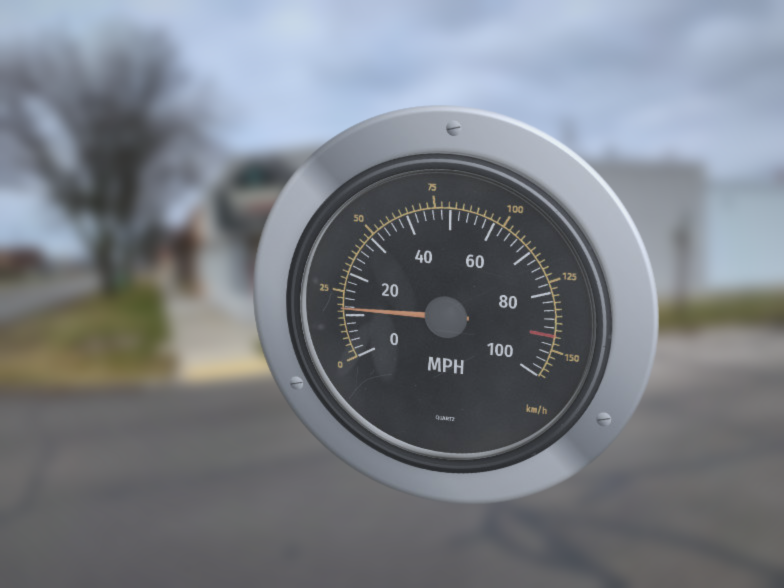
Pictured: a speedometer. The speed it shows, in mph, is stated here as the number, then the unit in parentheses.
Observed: 12 (mph)
